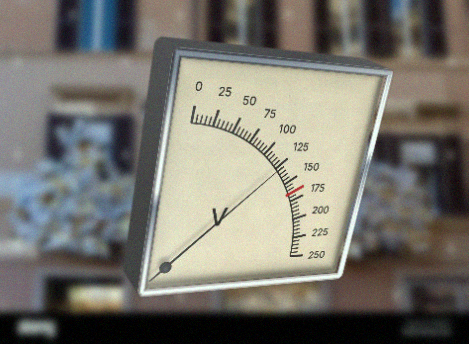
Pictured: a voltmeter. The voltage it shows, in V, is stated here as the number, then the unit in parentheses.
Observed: 125 (V)
